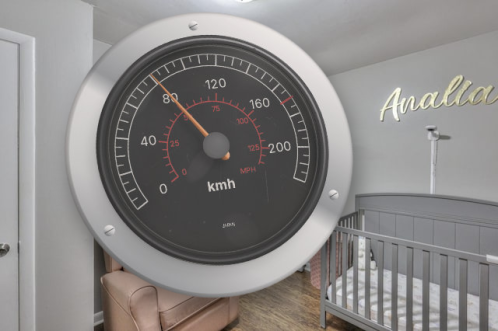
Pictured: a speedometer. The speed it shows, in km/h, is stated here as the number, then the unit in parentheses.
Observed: 80 (km/h)
